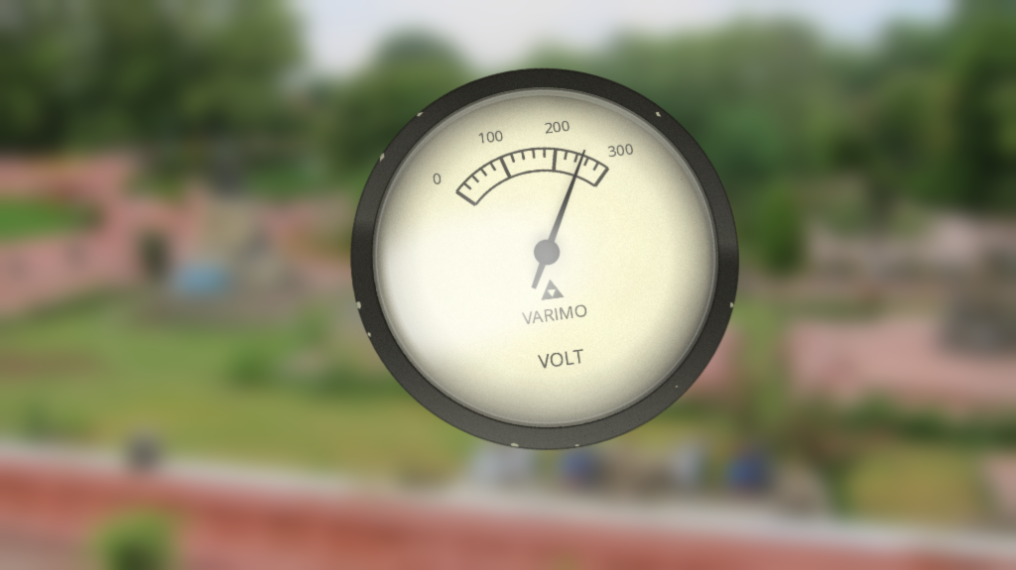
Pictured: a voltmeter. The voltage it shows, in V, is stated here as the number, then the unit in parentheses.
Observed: 250 (V)
